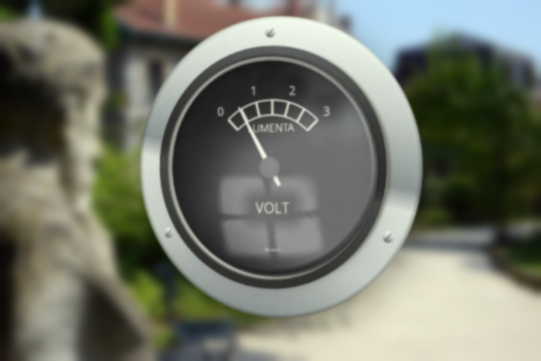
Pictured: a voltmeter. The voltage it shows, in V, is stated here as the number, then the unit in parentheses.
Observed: 0.5 (V)
